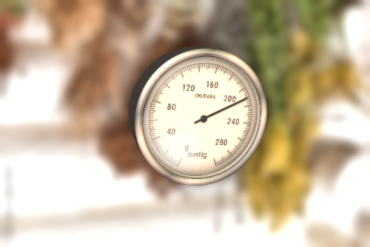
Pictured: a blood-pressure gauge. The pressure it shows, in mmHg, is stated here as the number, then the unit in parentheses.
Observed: 210 (mmHg)
